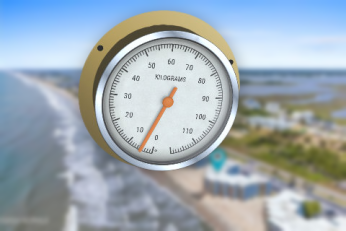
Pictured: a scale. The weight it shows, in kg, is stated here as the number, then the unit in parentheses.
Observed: 5 (kg)
